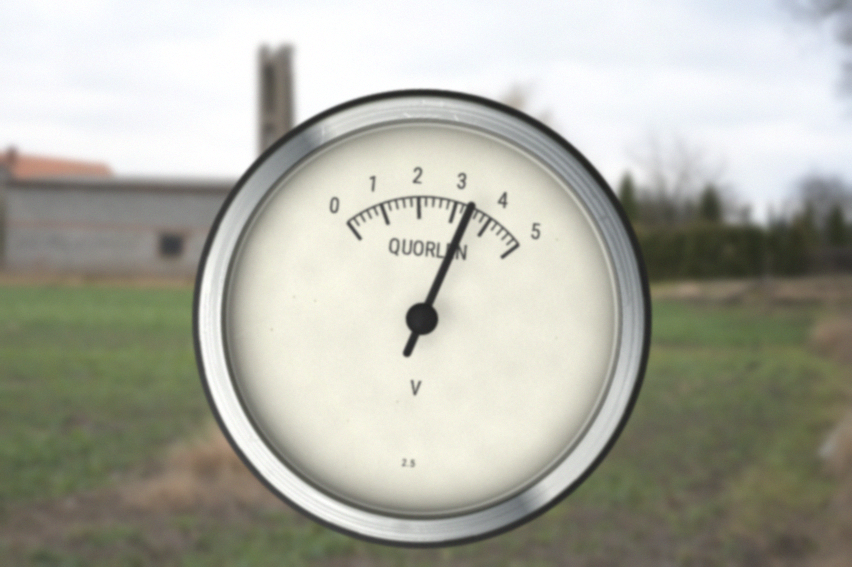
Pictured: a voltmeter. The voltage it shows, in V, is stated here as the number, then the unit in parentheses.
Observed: 3.4 (V)
